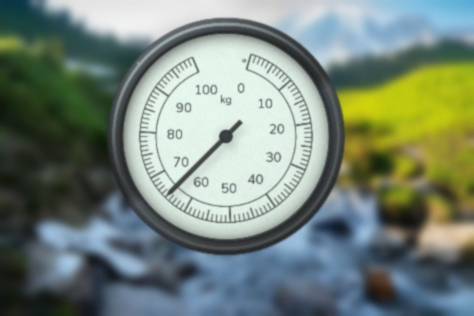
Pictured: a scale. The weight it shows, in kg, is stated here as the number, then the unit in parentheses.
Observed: 65 (kg)
